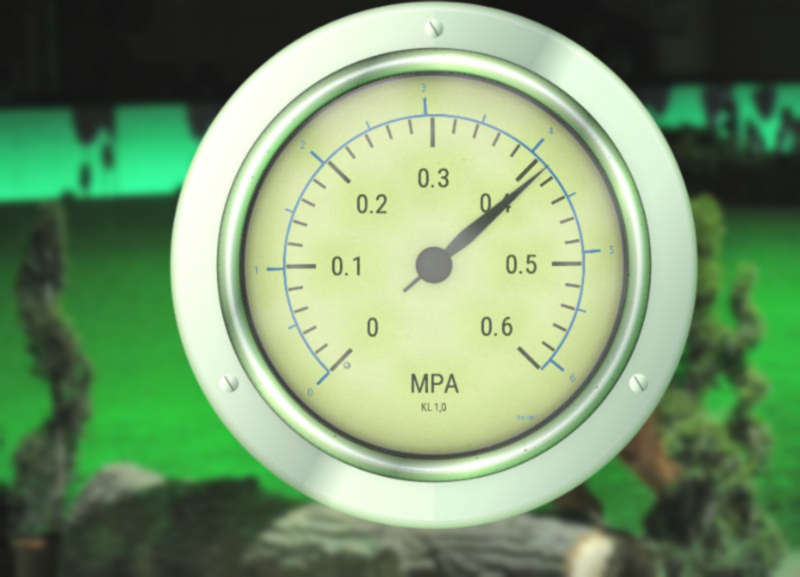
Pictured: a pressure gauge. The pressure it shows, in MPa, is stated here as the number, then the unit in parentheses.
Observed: 0.41 (MPa)
